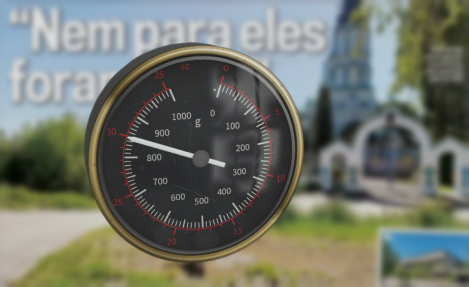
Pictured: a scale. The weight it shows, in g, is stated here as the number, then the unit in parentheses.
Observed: 850 (g)
